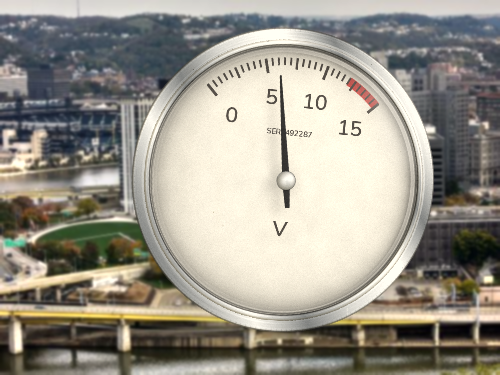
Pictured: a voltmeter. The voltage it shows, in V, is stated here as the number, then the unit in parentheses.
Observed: 6 (V)
